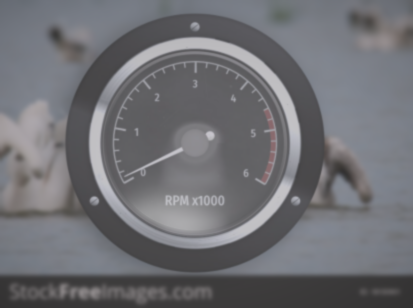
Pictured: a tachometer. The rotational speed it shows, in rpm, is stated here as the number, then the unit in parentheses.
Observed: 100 (rpm)
